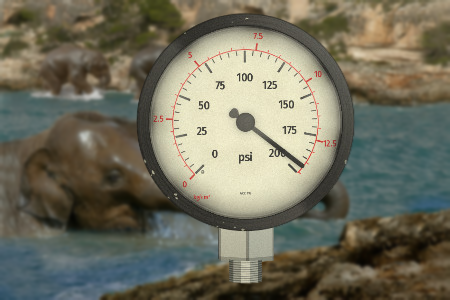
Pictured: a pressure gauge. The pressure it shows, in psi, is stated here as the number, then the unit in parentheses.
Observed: 195 (psi)
